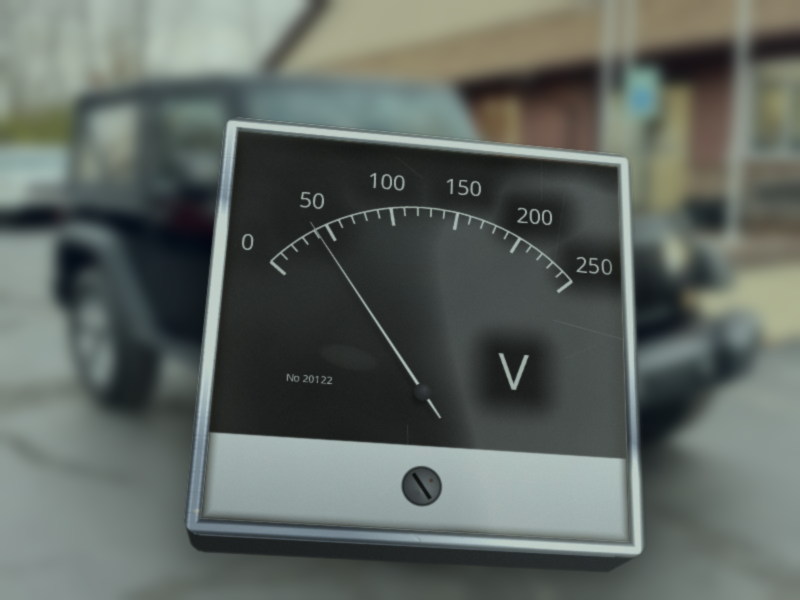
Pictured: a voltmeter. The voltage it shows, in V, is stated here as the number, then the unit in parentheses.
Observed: 40 (V)
